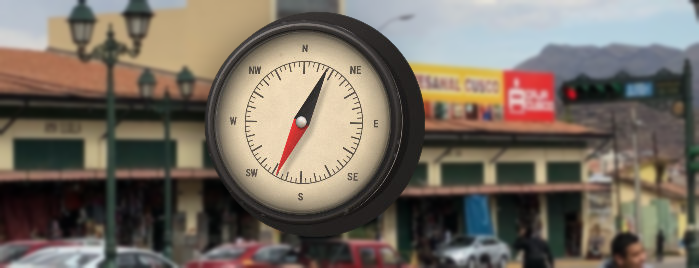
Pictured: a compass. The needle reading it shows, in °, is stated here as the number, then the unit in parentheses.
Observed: 205 (°)
